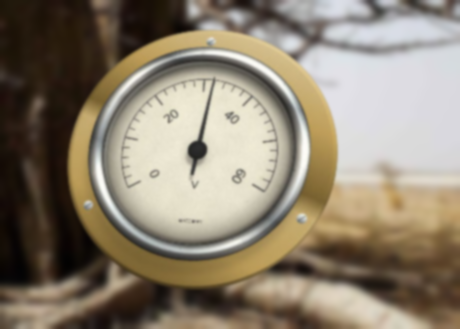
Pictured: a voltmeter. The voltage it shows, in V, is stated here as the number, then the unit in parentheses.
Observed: 32 (V)
